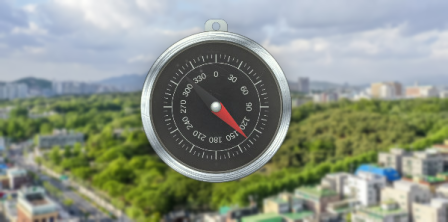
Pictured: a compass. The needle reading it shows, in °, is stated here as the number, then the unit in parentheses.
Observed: 135 (°)
